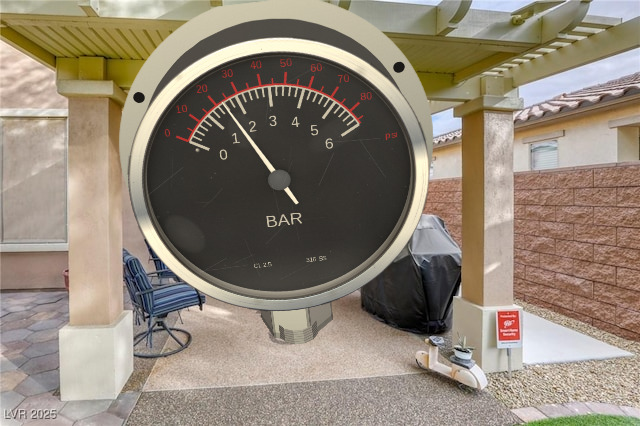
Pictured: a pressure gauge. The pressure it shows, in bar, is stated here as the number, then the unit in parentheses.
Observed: 1.6 (bar)
